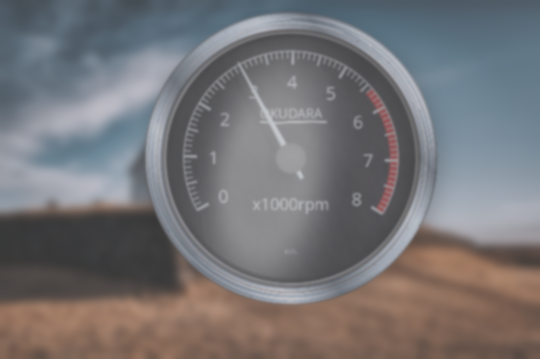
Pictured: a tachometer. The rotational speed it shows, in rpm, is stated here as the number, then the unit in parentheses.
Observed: 3000 (rpm)
